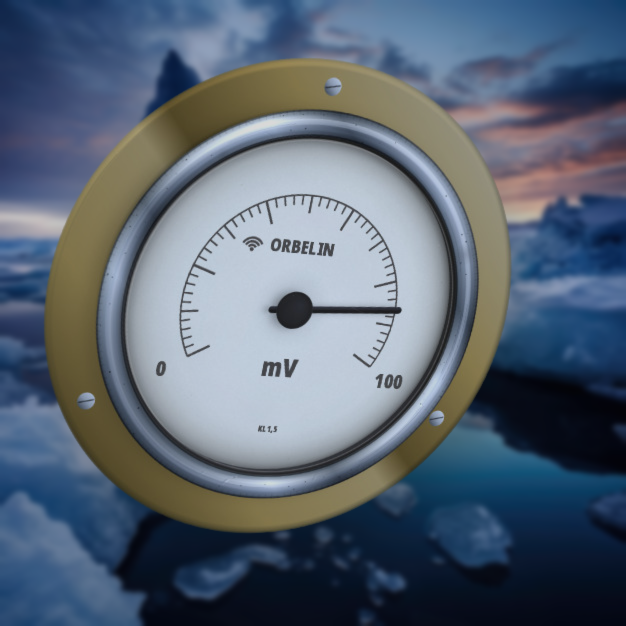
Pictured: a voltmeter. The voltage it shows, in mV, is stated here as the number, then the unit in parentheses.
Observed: 86 (mV)
